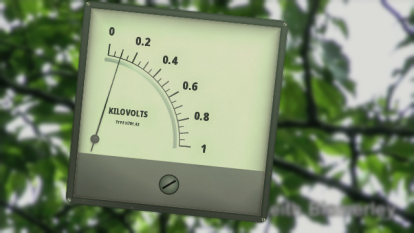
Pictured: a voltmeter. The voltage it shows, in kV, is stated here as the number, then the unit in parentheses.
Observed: 0.1 (kV)
